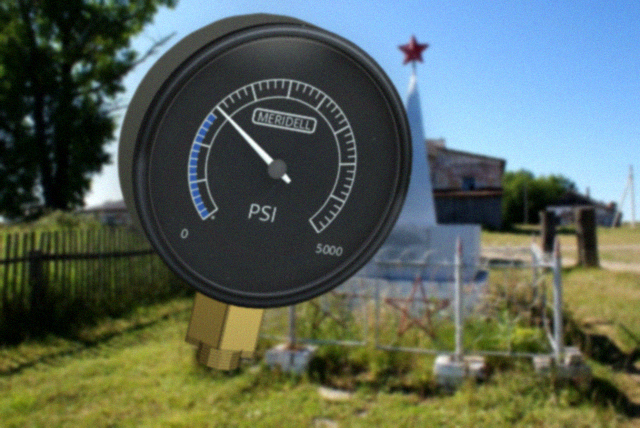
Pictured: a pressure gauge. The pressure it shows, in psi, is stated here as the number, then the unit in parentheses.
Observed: 1500 (psi)
